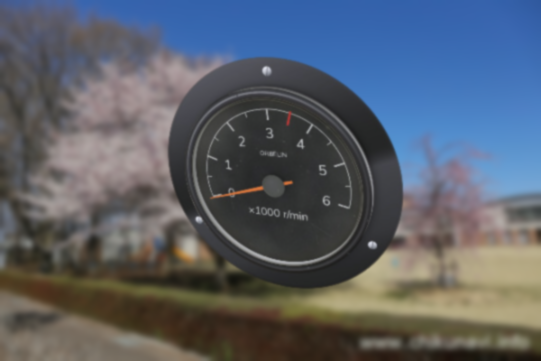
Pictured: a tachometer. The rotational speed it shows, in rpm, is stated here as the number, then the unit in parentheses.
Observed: 0 (rpm)
